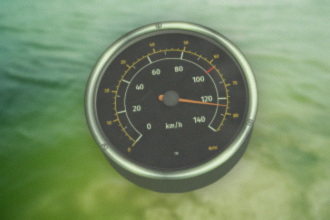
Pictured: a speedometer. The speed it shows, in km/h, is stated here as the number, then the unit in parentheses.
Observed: 125 (km/h)
